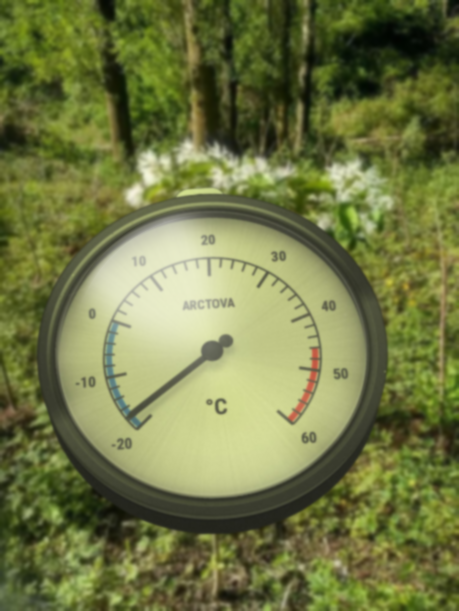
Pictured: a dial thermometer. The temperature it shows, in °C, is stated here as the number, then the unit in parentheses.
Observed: -18 (°C)
